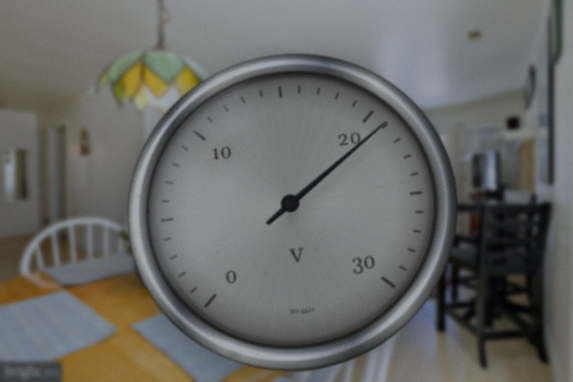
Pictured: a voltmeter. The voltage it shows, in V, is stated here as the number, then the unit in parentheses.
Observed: 21 (V)
